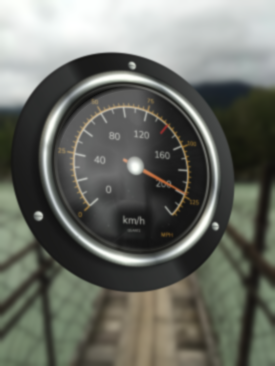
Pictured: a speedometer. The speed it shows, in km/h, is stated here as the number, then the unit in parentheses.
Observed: 200 (km/h)
